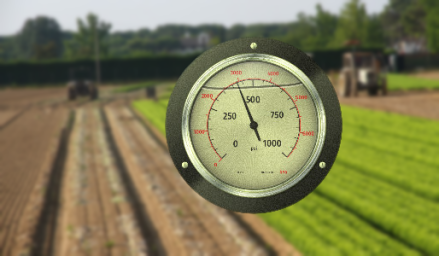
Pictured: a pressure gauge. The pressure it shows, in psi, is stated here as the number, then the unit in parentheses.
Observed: 425 (psi)
